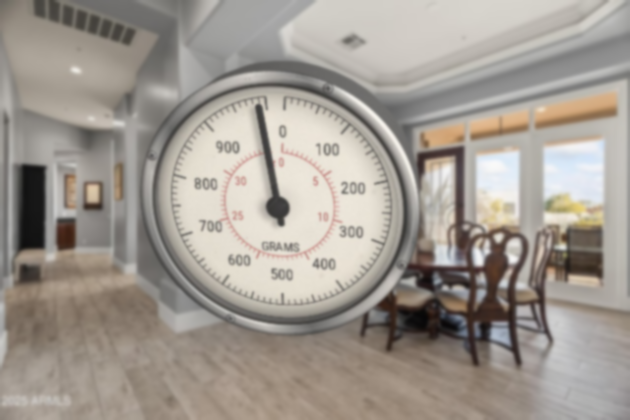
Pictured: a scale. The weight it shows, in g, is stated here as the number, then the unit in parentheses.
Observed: 990 (g)
